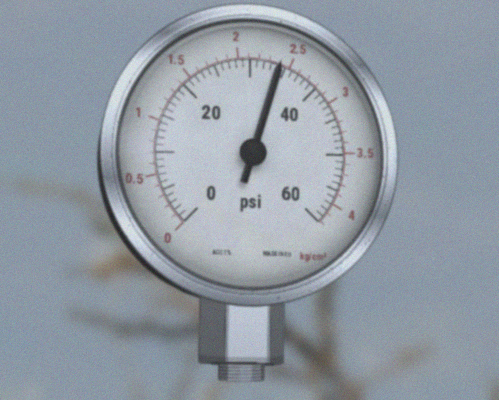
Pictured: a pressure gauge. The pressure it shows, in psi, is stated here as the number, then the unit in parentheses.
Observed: 34 (psi)
